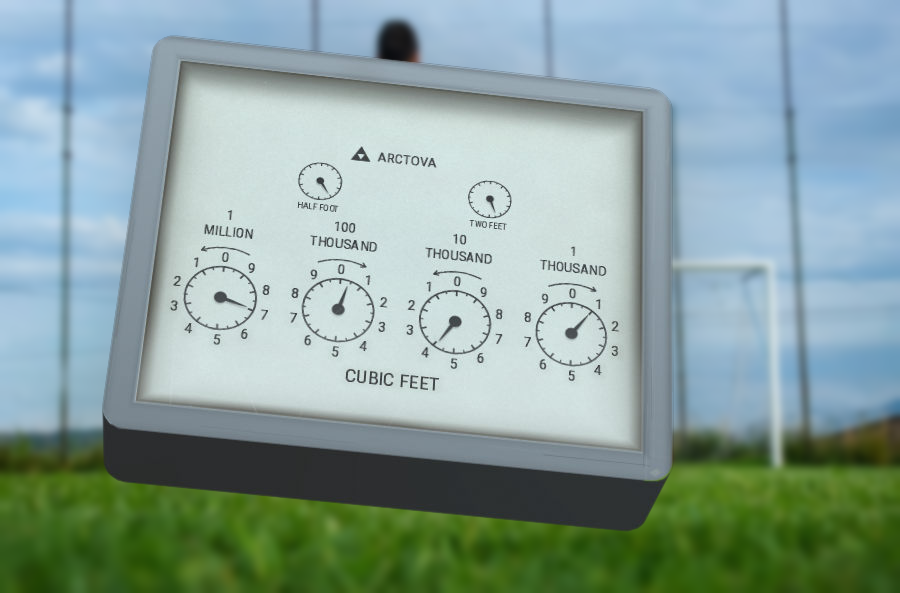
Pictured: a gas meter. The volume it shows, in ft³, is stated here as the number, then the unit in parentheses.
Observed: 704100 (ft³)
